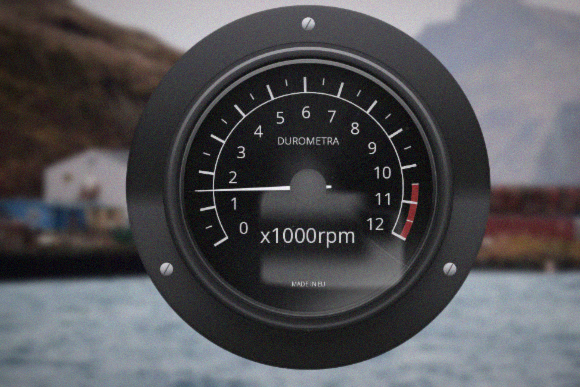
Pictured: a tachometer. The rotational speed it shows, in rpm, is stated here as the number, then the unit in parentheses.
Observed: 1500 (rpm)
